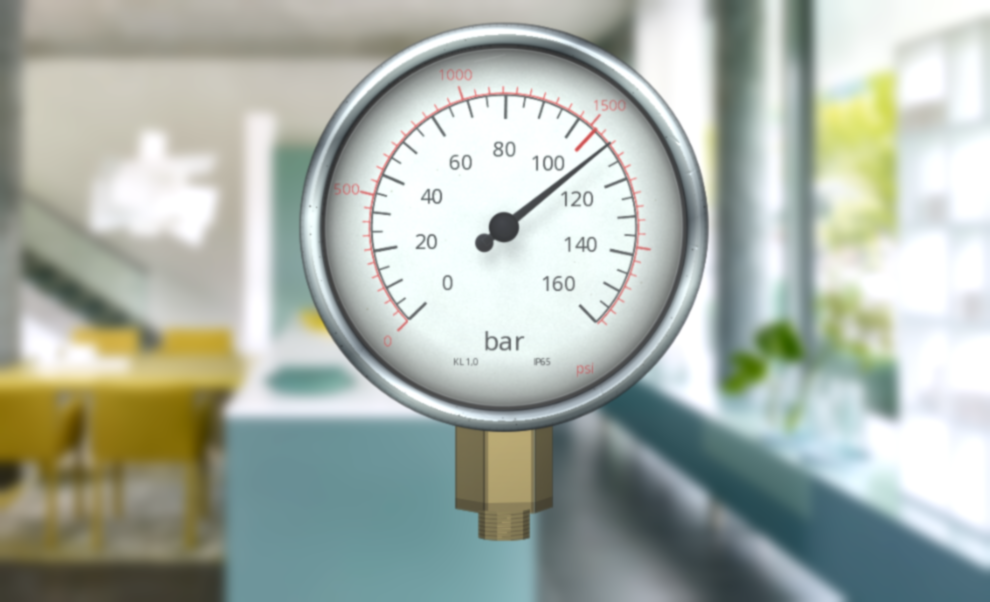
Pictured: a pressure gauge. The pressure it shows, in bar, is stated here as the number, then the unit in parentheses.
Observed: 110 (bar)
